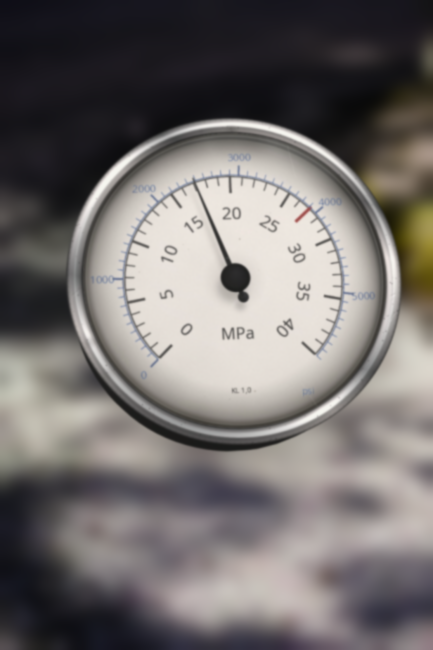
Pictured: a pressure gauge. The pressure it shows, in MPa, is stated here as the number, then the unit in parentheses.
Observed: 17 (MPa)
